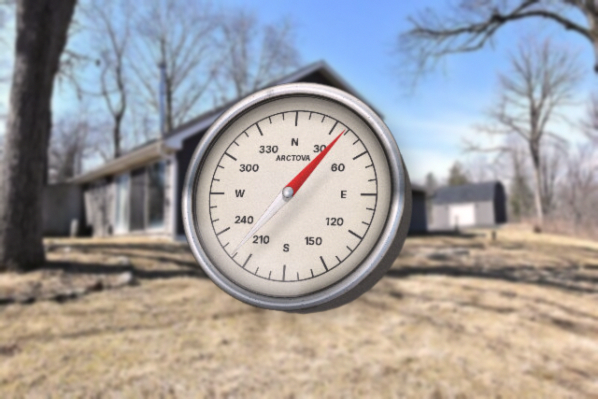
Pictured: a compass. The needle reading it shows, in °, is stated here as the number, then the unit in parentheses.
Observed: 40 (°)
